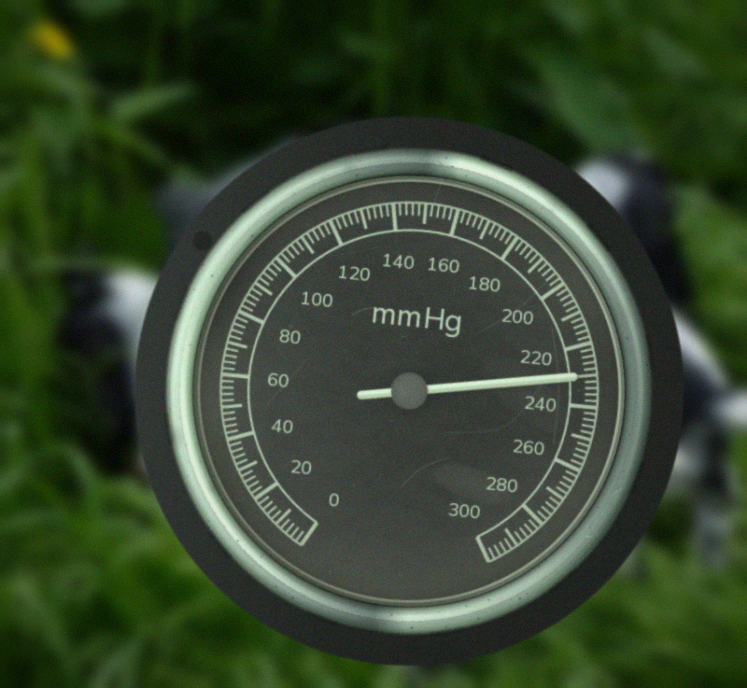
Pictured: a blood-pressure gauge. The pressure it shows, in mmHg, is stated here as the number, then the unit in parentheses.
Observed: 230 (mmHg)
